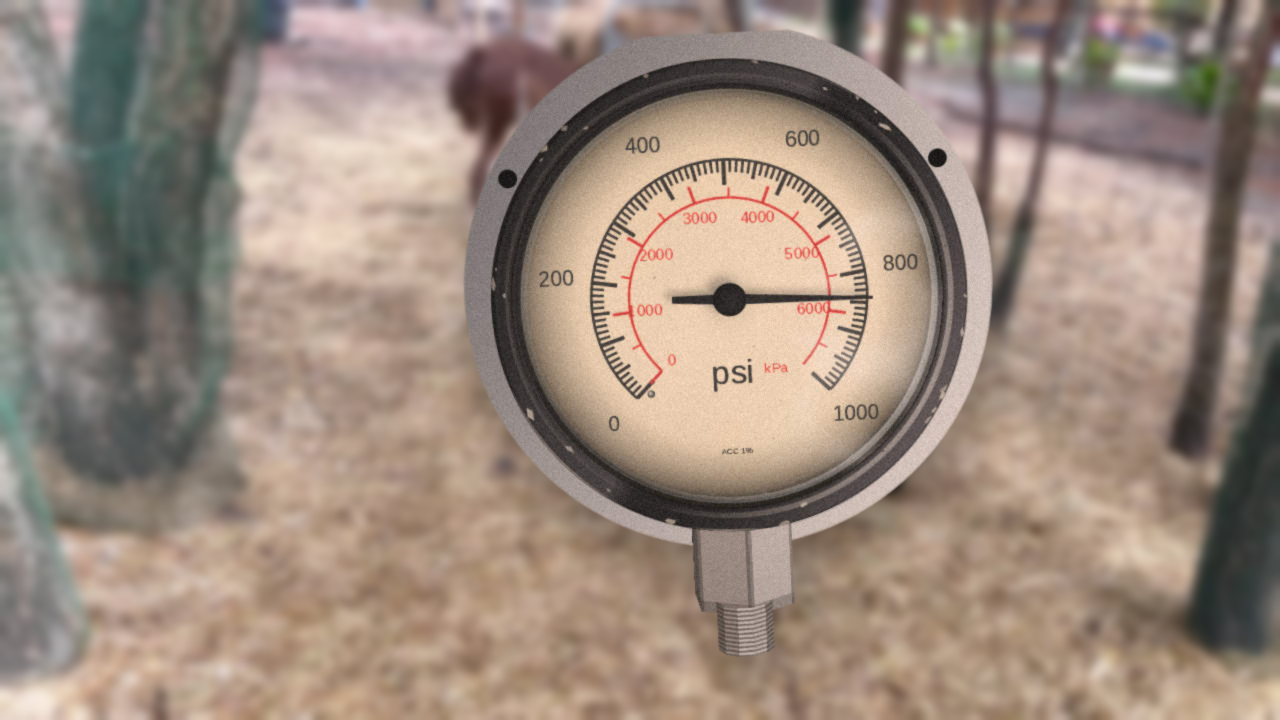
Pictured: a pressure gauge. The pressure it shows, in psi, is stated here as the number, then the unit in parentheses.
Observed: 840 (psi)
